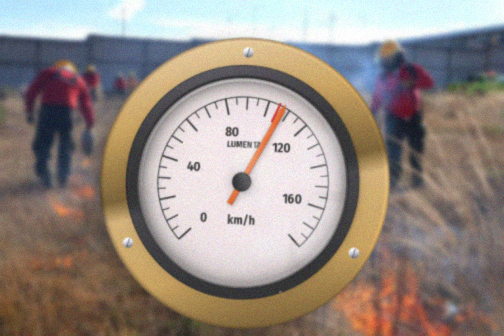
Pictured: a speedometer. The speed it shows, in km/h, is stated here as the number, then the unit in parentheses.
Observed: 107.5 (km/h)
